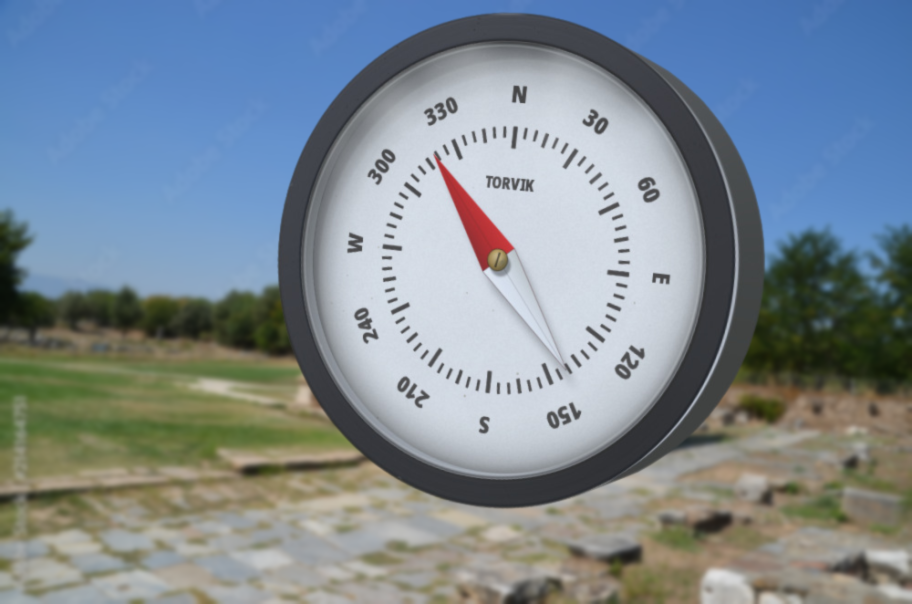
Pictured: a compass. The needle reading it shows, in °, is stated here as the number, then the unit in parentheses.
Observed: 320 (°)
